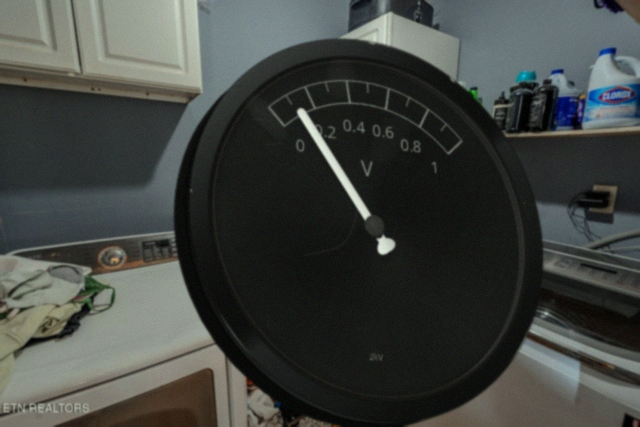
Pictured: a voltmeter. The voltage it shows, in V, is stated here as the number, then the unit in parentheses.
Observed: 0.1 (V)
